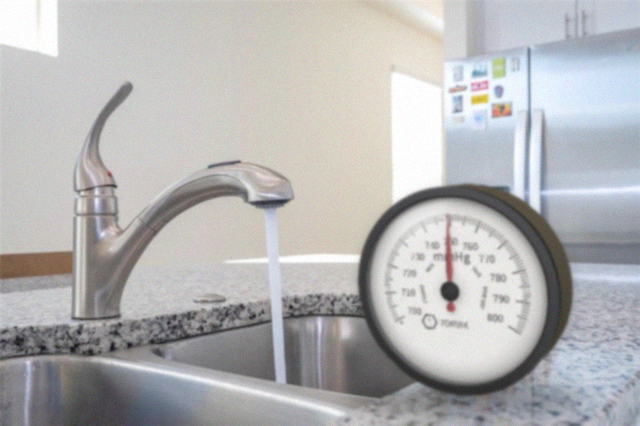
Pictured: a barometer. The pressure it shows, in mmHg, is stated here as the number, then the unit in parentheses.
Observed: 750 (mmHg)
